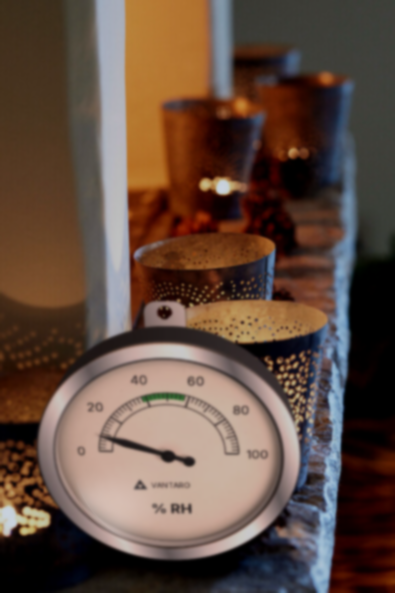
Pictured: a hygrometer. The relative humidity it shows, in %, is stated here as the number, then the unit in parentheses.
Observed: 10 (%)
